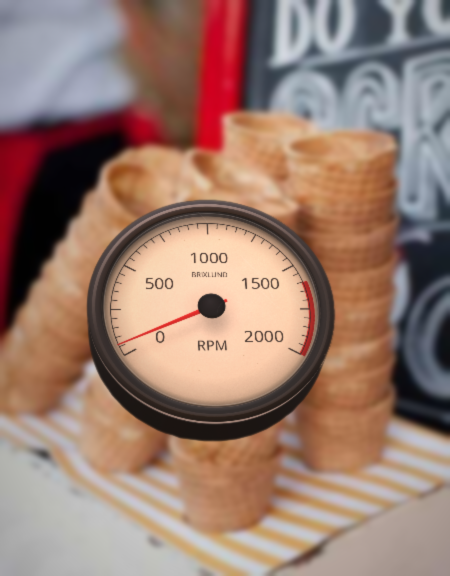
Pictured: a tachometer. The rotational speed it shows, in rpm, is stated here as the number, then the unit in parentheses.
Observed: 50 (rpm)
